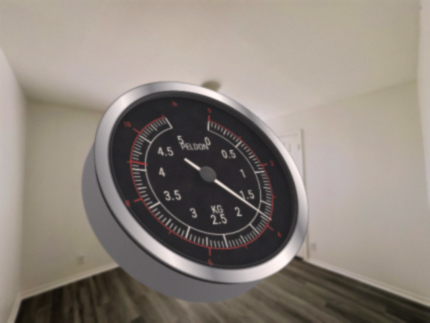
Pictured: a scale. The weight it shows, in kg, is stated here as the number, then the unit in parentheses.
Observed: 1.75 (kg)
